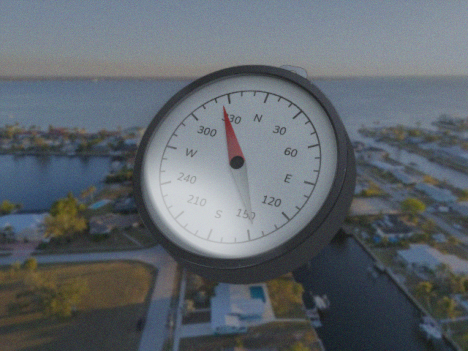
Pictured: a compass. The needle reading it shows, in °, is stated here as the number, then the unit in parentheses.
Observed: 325 (°)
